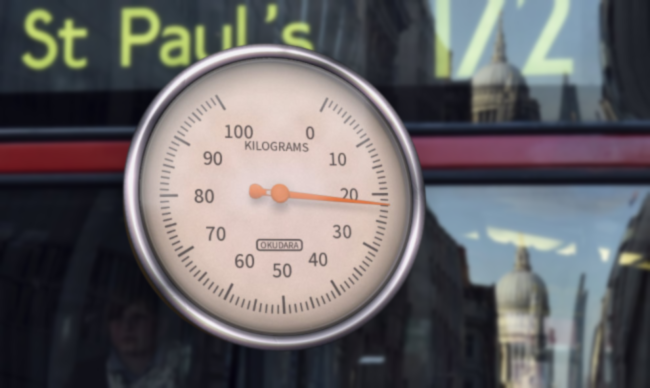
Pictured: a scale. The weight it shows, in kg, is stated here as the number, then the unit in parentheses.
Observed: 22 (kg)
